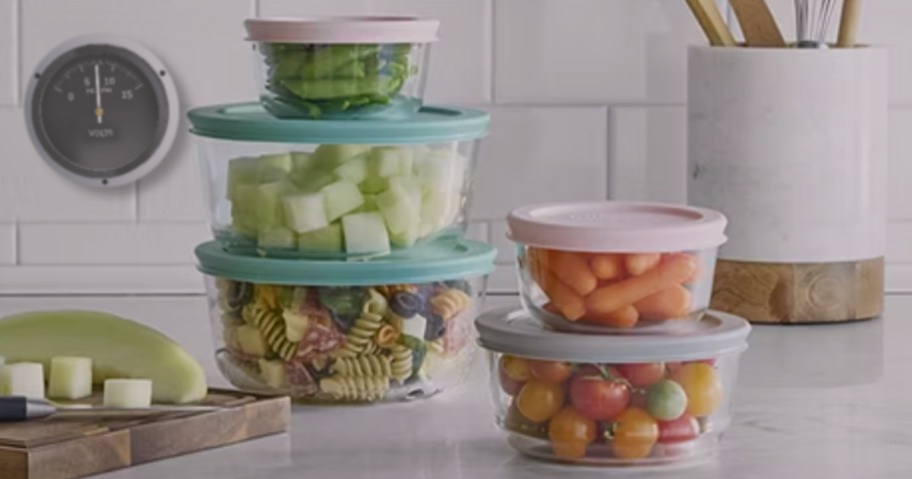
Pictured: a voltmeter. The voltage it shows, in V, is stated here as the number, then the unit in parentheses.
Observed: 7.5 (V)
